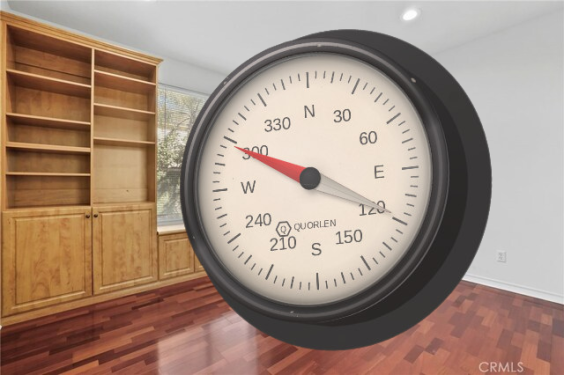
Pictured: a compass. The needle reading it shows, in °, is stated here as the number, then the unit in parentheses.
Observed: 297.5 (°)
